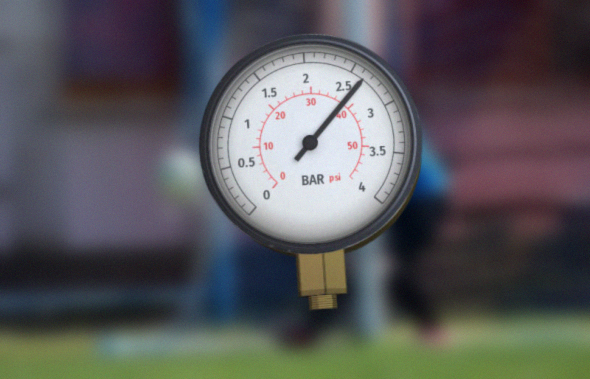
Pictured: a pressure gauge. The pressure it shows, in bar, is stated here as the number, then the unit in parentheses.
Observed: 2.65 (bar)
